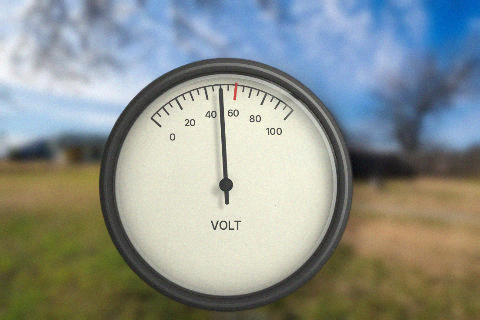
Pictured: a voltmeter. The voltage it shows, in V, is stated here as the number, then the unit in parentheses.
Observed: 50 (V)
